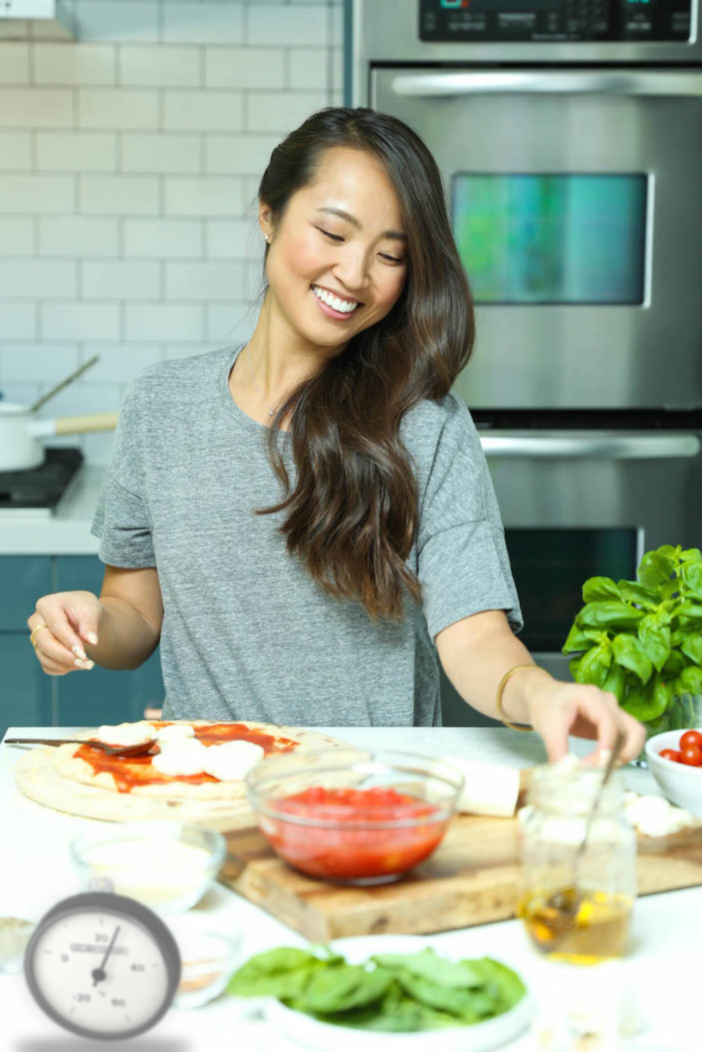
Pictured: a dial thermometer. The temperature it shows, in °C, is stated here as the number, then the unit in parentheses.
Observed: 25 (°C)
